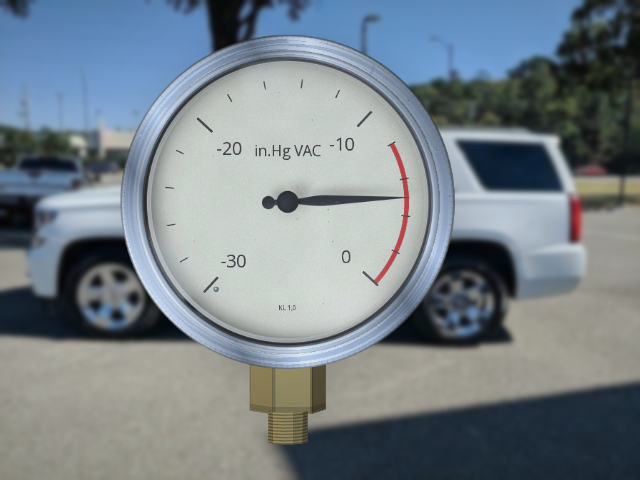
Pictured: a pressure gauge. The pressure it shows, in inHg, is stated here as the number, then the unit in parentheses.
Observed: -5 (inHg)
